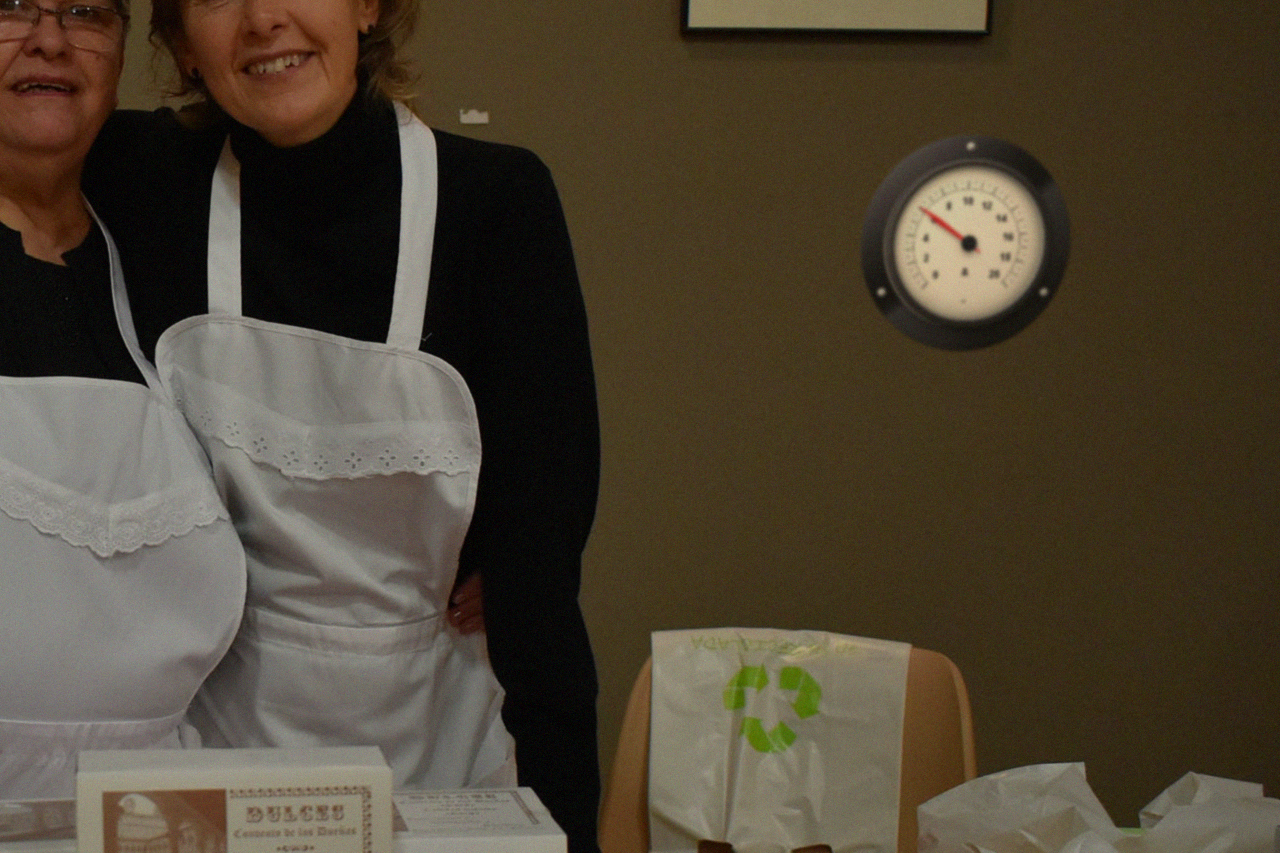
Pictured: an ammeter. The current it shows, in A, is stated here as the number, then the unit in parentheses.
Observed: 6 (A)
